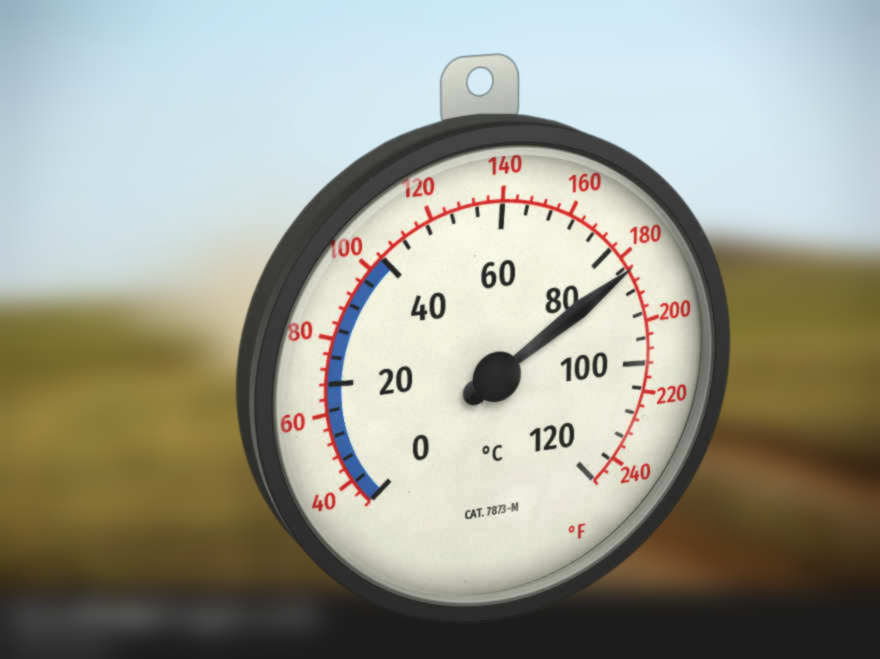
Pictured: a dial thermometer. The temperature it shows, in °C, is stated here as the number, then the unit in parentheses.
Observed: 84 (°C)
